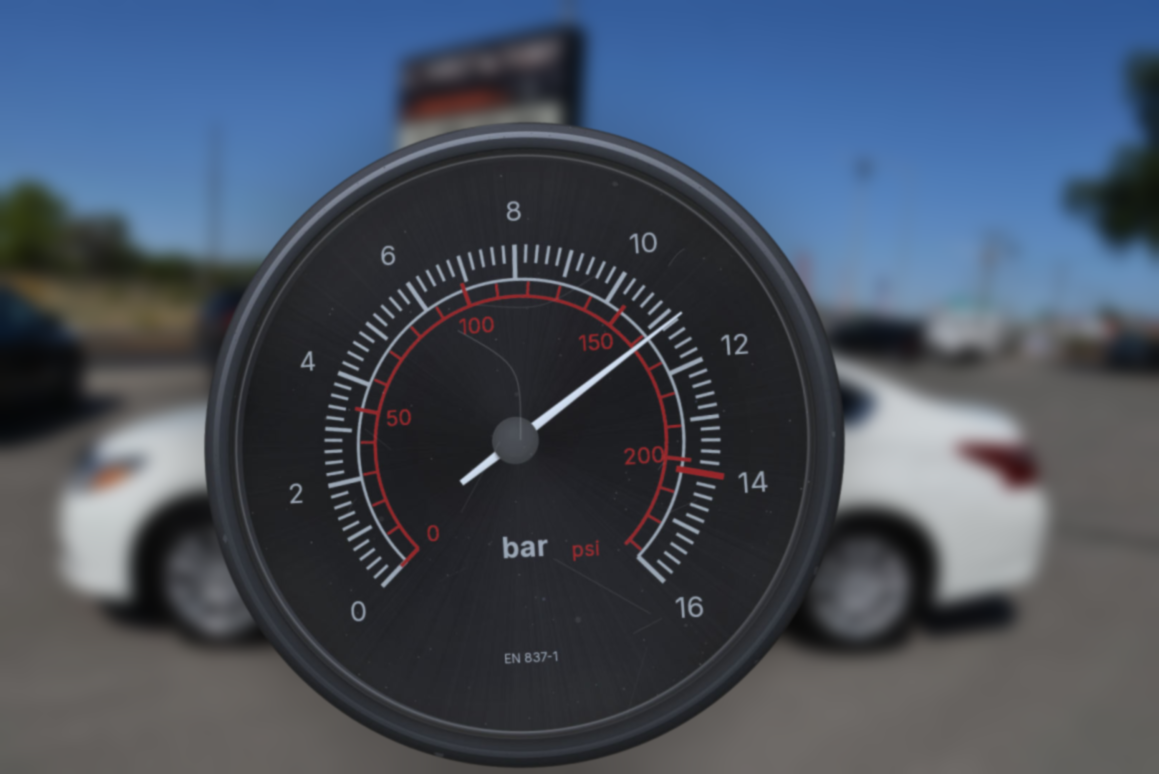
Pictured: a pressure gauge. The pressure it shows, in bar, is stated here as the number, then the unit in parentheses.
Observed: 11.2 (bar)
